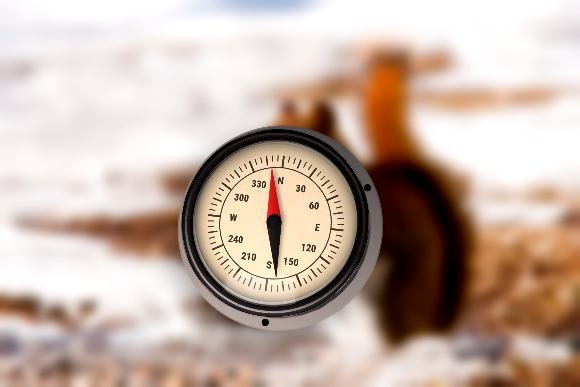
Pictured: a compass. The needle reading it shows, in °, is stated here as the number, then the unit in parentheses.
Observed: 350 (°)
